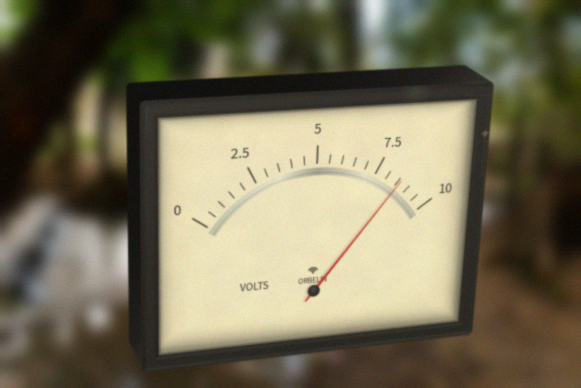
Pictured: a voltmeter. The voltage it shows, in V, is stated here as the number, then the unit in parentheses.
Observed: 8.5 (V)
